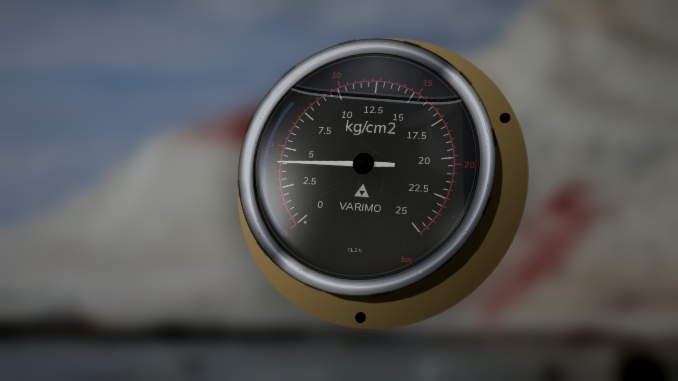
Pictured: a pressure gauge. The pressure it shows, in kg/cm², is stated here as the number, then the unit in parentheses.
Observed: 4 (kg/cm²)
